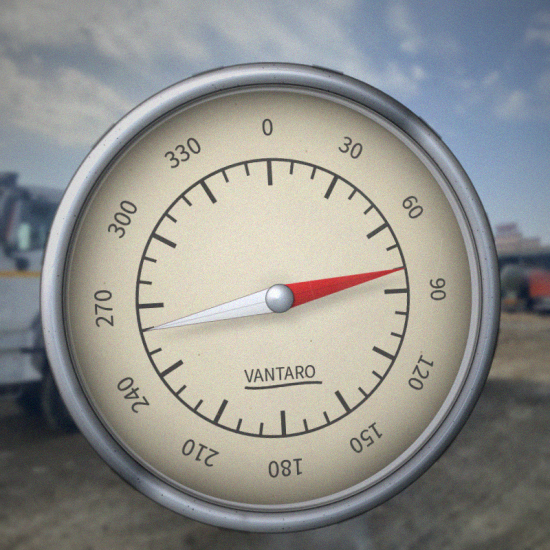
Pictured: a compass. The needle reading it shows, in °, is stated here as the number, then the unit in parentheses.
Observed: 80 (°)
